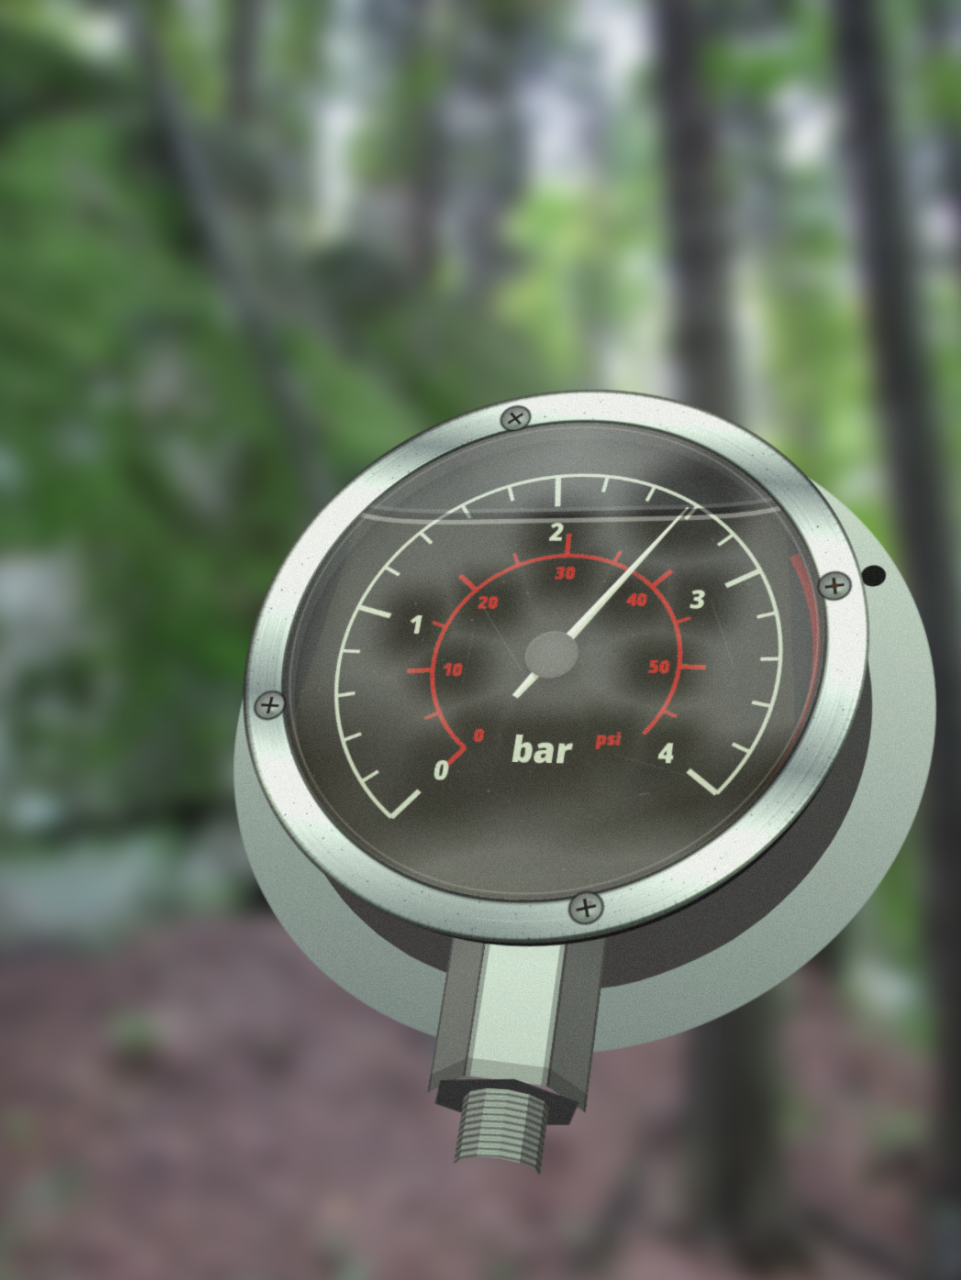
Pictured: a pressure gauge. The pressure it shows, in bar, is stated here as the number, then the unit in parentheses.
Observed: 2.6 (bar)
